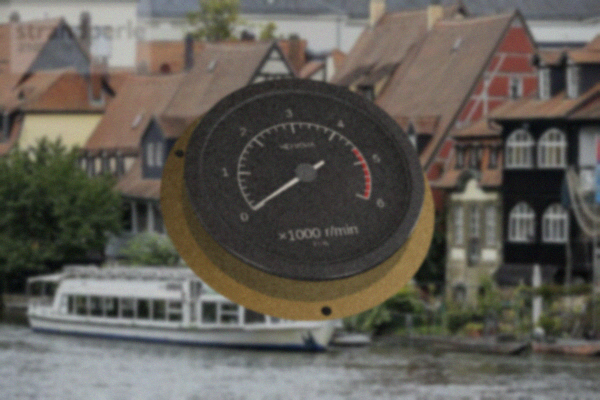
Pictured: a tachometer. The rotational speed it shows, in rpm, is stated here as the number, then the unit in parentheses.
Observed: 0 (rpm)
